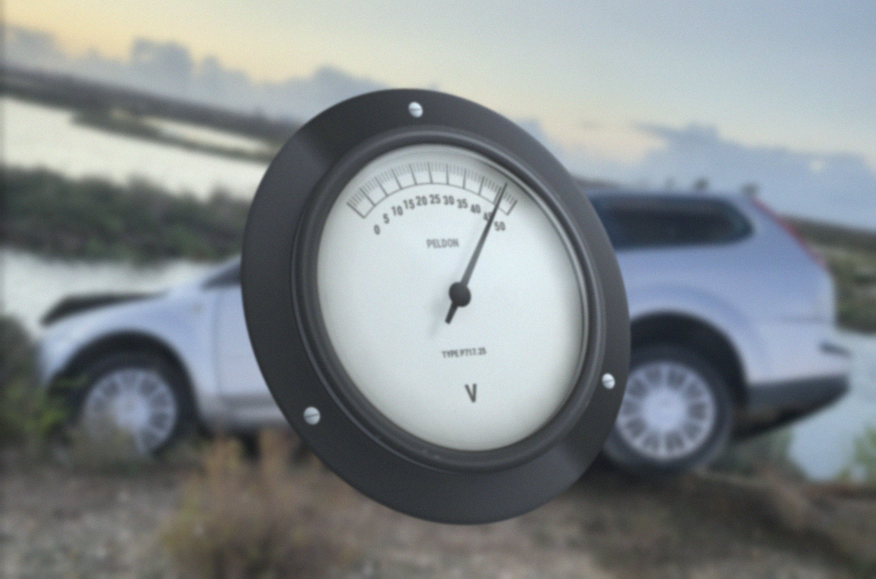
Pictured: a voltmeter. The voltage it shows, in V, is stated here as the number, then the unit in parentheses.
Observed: 45 (V)
